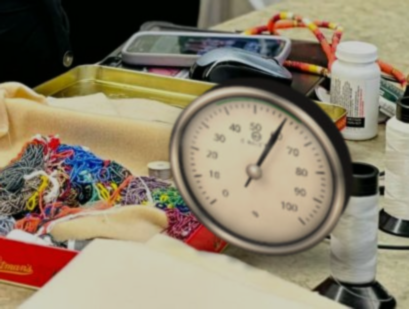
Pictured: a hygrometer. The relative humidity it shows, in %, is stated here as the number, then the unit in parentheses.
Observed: 60 (%)
